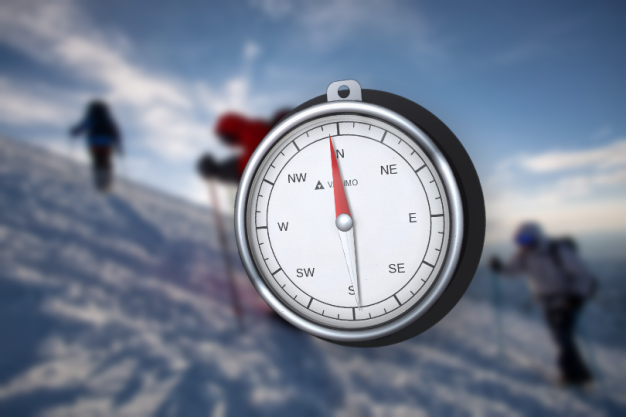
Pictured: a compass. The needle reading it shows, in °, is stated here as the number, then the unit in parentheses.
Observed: 355 (°)
